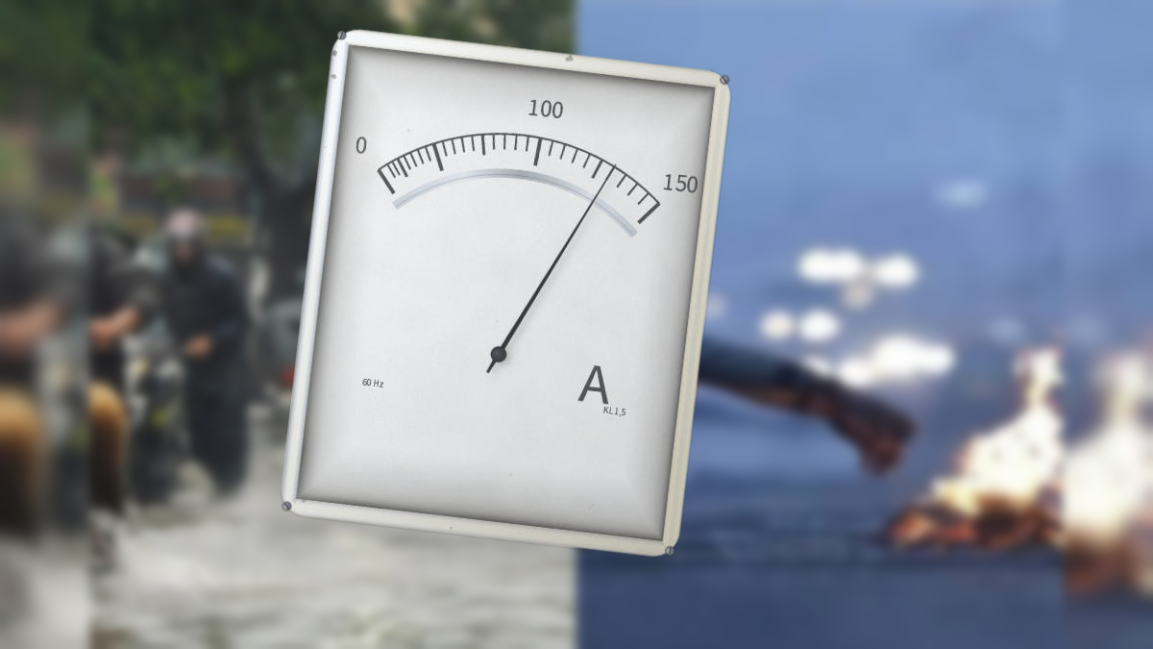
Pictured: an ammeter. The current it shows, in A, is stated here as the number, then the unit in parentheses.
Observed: 130 (A)
